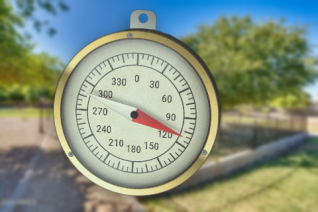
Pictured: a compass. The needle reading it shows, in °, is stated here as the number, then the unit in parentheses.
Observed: 110 (°)
